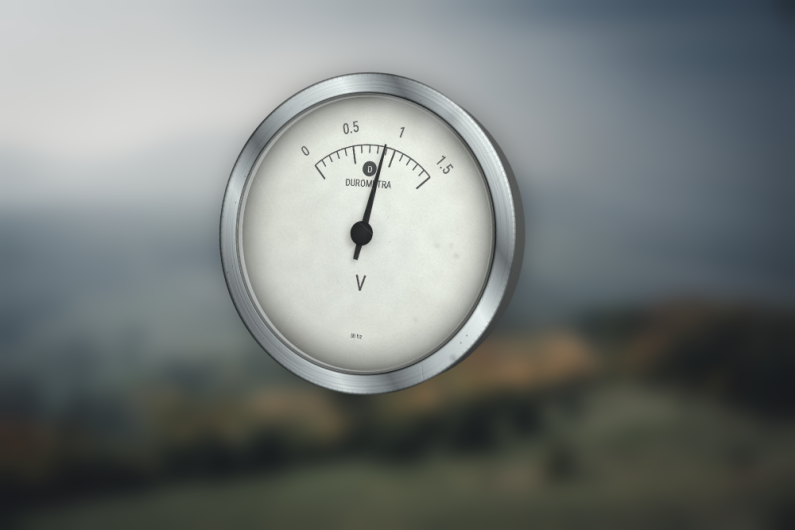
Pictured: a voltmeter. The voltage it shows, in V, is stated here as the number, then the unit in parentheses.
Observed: 0.9 (V)
